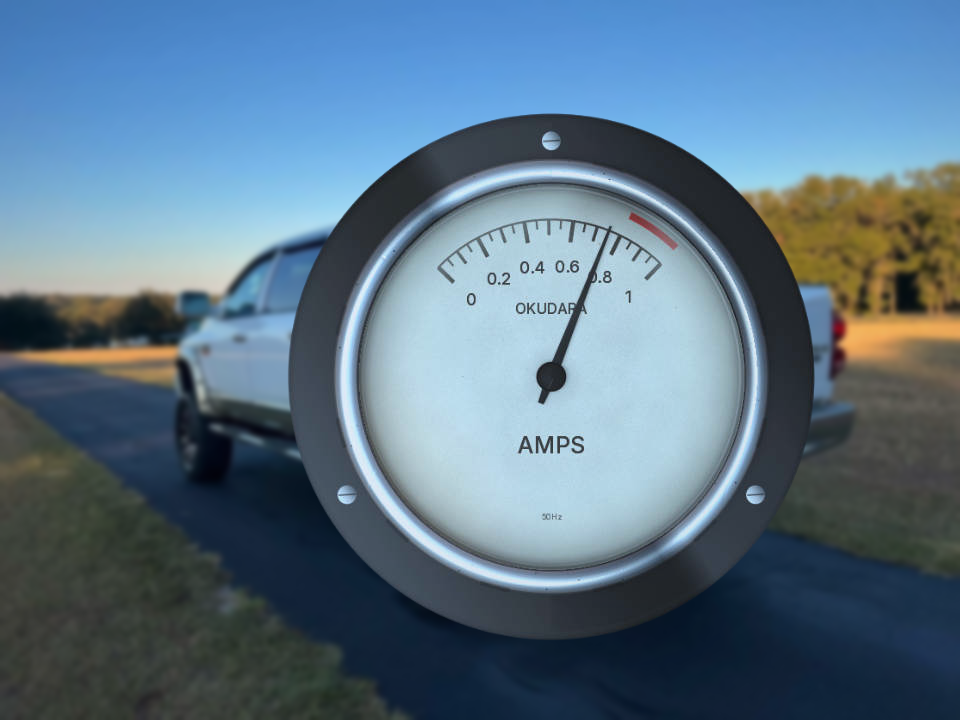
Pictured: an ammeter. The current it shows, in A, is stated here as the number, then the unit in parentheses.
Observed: 0.75 (A)
